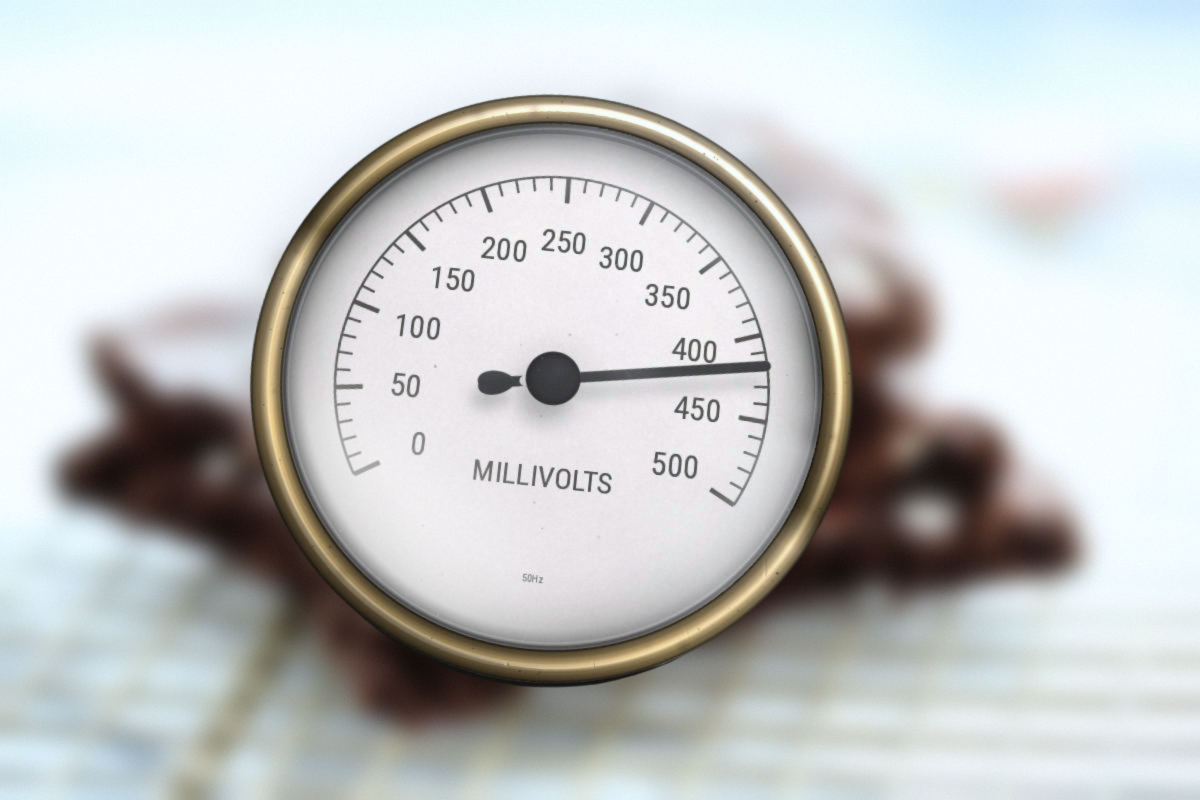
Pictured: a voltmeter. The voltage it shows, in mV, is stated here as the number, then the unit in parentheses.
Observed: 420 (mV)
